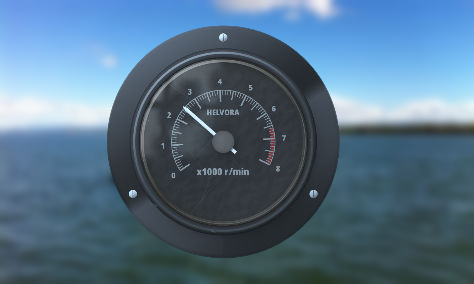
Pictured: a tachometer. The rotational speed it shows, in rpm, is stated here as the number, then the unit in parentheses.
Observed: 2500 (rpm)
